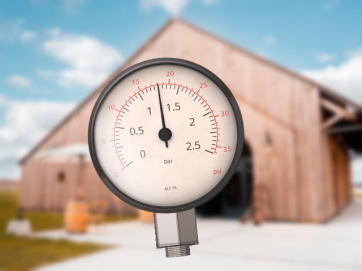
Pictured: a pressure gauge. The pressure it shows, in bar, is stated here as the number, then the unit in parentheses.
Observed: 1.25 (bar)
